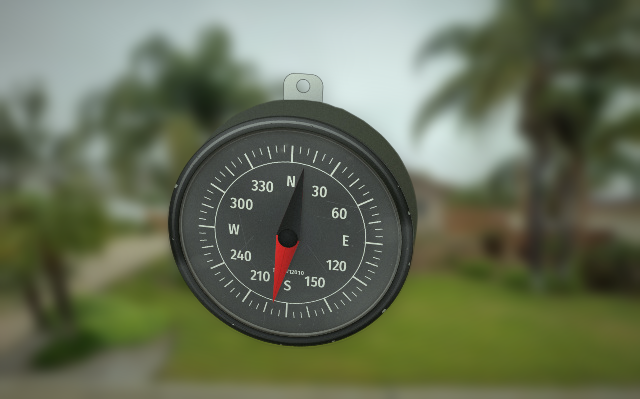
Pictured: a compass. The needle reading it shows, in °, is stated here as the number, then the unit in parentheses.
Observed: 190 (°)
